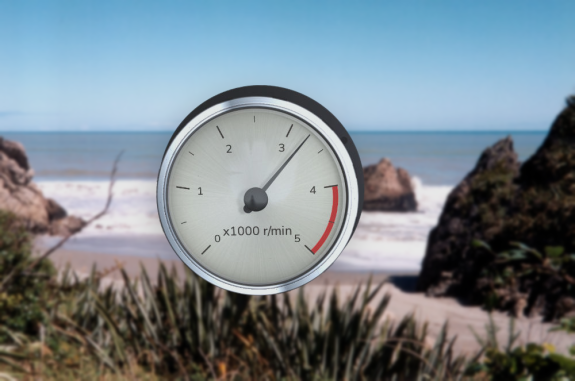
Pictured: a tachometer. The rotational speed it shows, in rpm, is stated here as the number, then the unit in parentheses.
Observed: 3250 (rpm)
